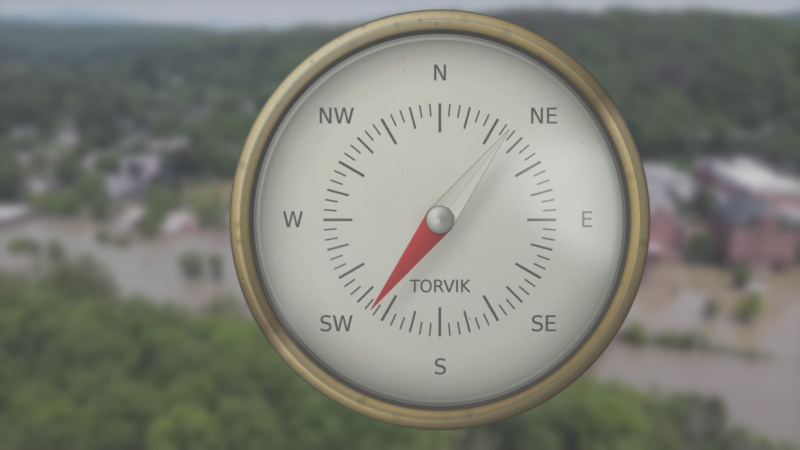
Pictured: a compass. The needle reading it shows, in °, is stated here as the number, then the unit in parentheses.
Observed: 217.5 (°)
